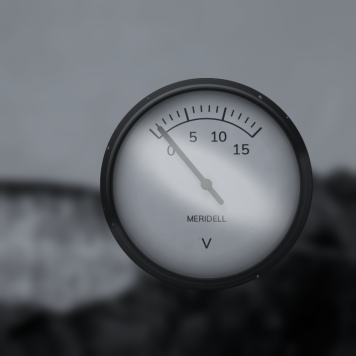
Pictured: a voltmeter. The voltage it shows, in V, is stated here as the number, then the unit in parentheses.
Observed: 1 (V)
